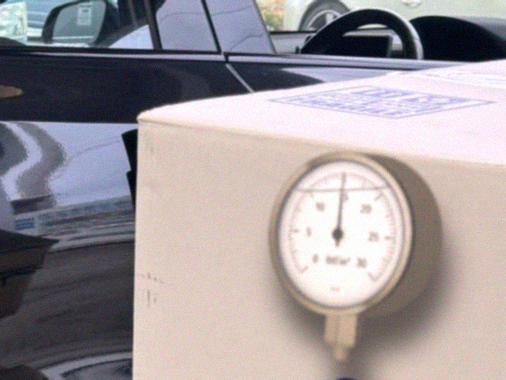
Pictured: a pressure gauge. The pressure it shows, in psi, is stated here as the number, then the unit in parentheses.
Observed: 15 (psi)
